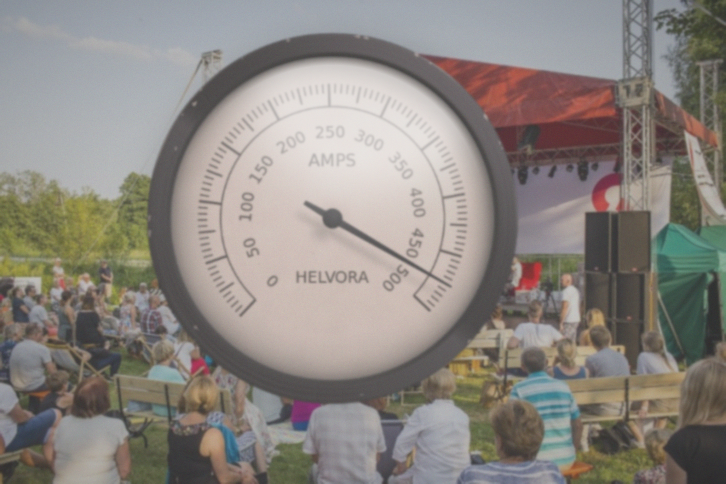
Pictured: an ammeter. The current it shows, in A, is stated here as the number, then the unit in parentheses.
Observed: 475 (A)
